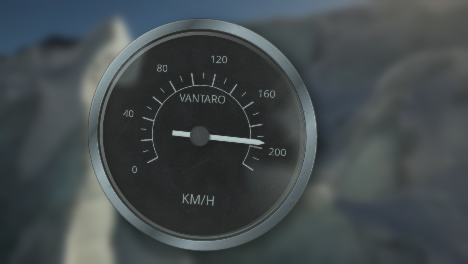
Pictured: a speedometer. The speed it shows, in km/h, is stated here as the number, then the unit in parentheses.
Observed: 195 (km/h)
